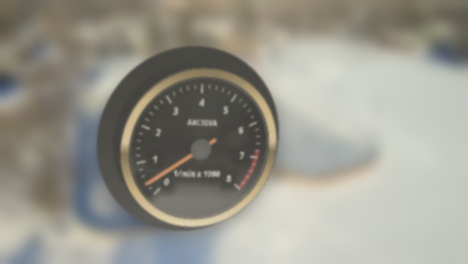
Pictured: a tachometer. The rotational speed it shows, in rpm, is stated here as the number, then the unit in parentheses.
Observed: 400 (rpm)
